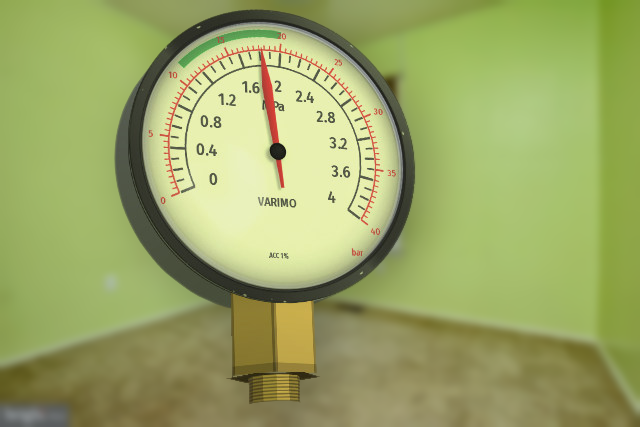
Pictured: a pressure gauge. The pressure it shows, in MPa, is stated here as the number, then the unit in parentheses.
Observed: 1.8 (MPa)
